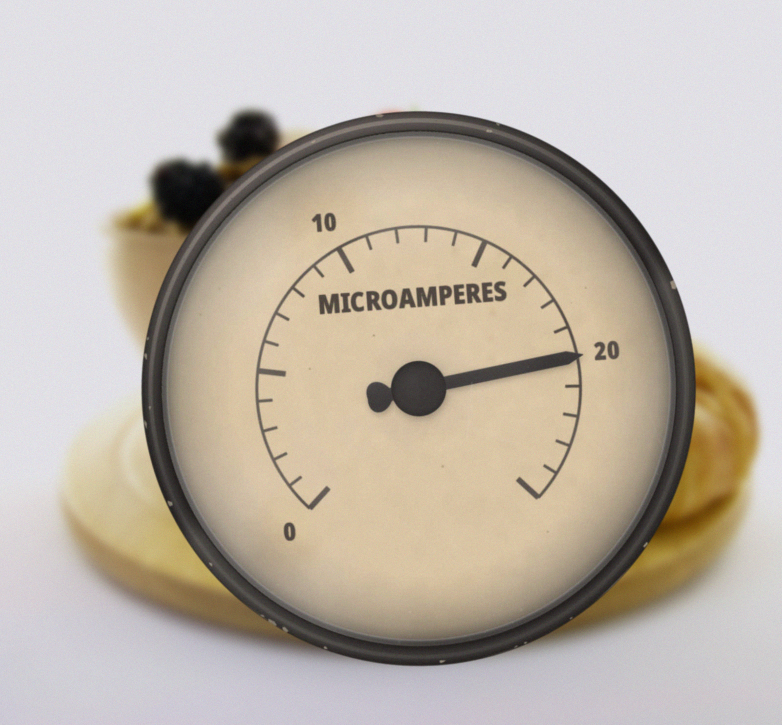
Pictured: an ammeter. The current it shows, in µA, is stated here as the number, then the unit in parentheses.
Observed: 20 (µA)
